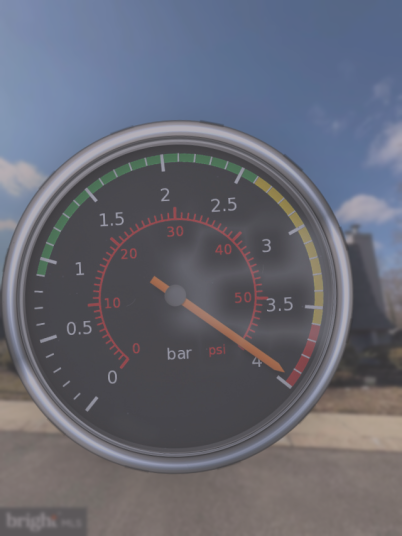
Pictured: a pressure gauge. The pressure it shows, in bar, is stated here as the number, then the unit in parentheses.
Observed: 3.95 (bar)
